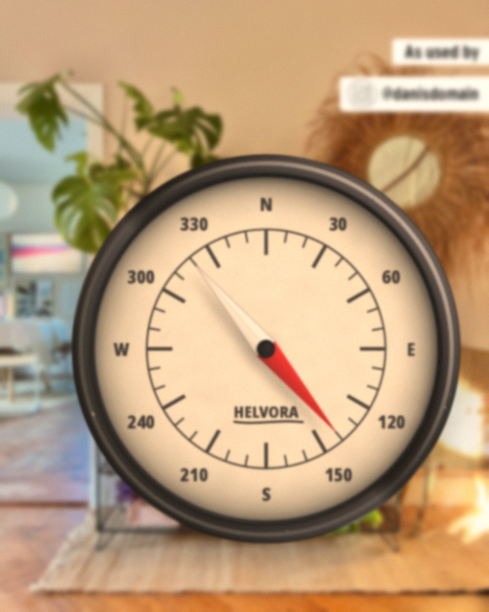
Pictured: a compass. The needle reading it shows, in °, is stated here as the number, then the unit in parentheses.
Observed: 140 (°)
